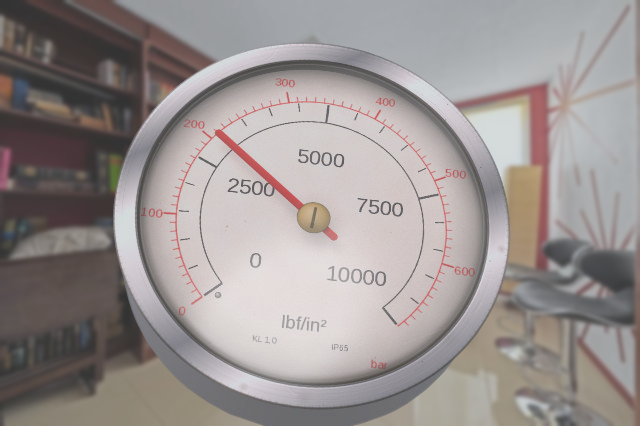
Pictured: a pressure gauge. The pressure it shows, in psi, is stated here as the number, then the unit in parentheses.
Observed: 3000 (psi)
